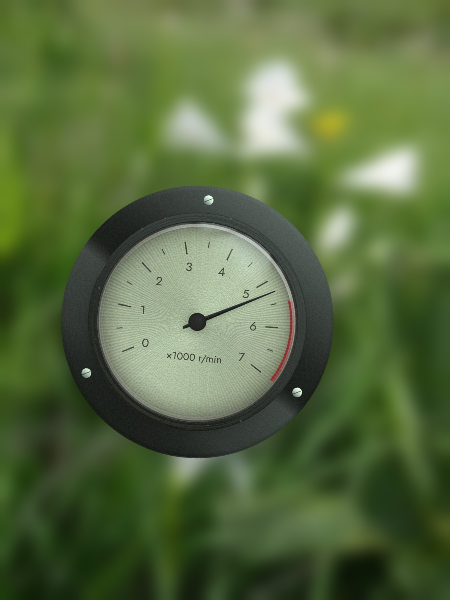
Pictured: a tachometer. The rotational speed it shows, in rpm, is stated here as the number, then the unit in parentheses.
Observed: 5250 (rpm)
